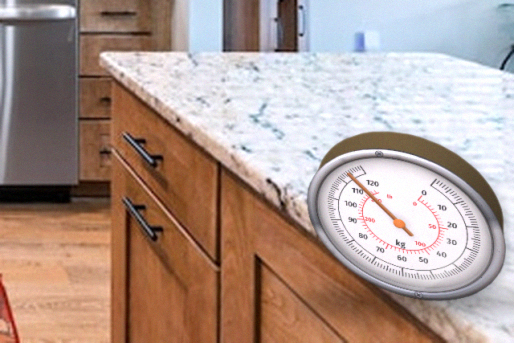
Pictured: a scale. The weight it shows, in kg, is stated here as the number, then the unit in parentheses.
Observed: 115 (kg)
